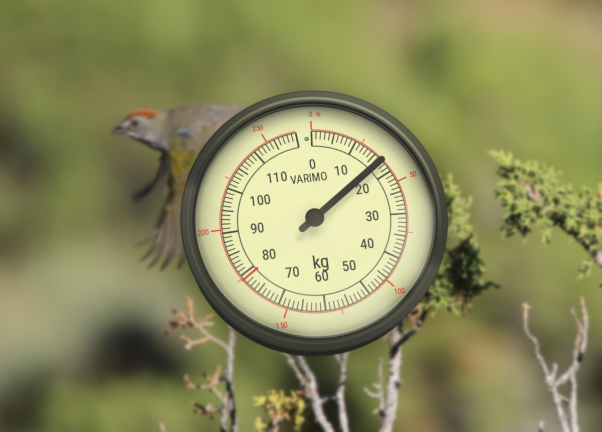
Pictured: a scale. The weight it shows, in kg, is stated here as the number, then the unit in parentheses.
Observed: 17 (kg)
